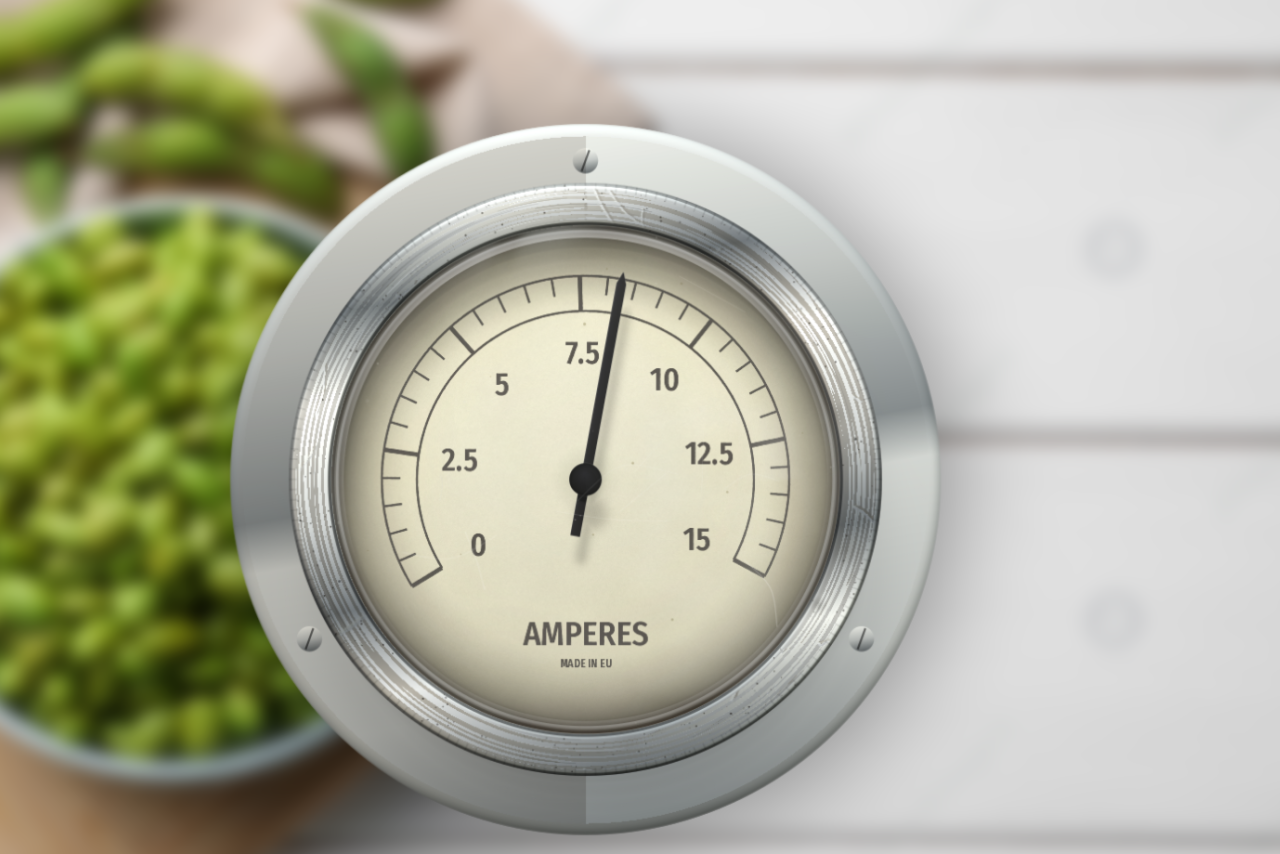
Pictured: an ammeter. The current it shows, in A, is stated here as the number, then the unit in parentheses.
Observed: 8.25 (A)
